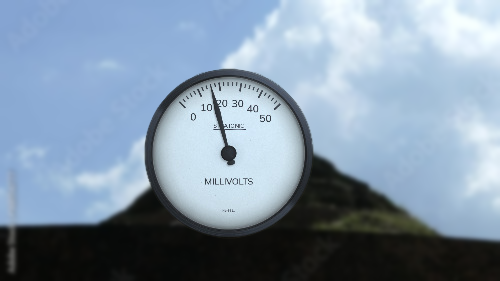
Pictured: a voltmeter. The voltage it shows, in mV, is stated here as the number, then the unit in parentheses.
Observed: 16 (mV)
